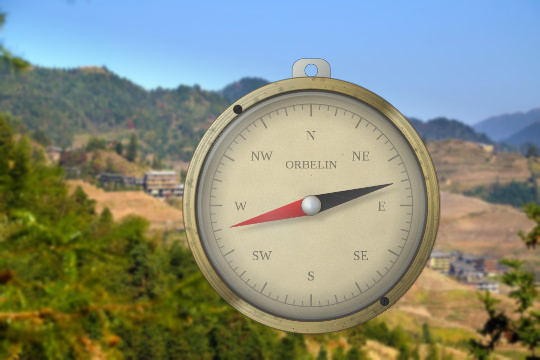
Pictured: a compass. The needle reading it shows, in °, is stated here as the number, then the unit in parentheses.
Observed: 255 (°)
